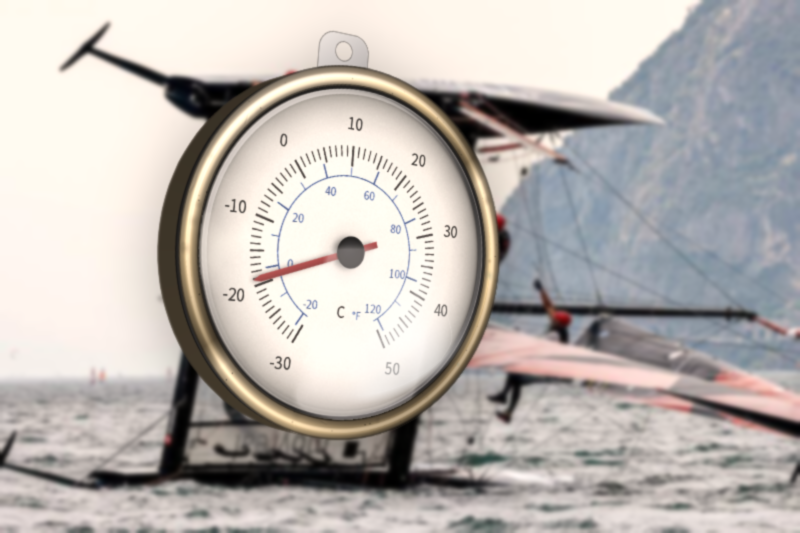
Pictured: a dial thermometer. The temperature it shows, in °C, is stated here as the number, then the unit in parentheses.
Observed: -19 (°C)
